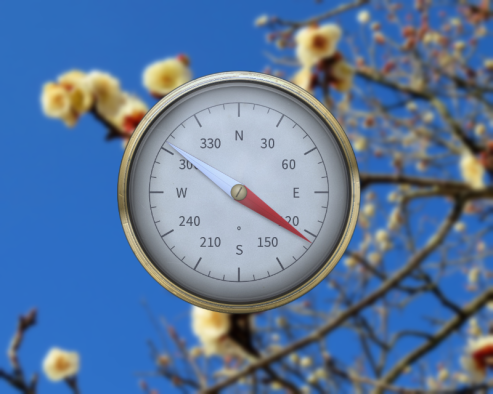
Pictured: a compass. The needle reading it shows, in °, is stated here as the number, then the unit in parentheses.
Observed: 125 (°)
